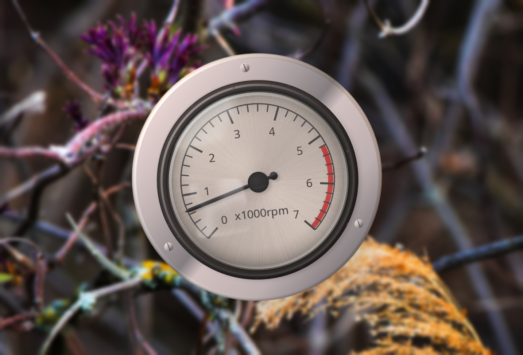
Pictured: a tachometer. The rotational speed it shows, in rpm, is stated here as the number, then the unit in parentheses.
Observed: 700 (rpm)
